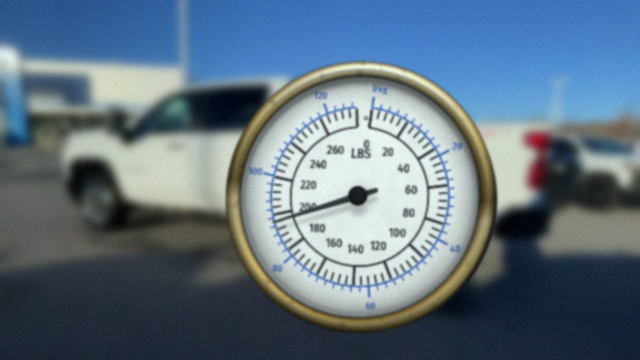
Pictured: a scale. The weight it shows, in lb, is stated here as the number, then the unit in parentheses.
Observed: 196 (lb)
